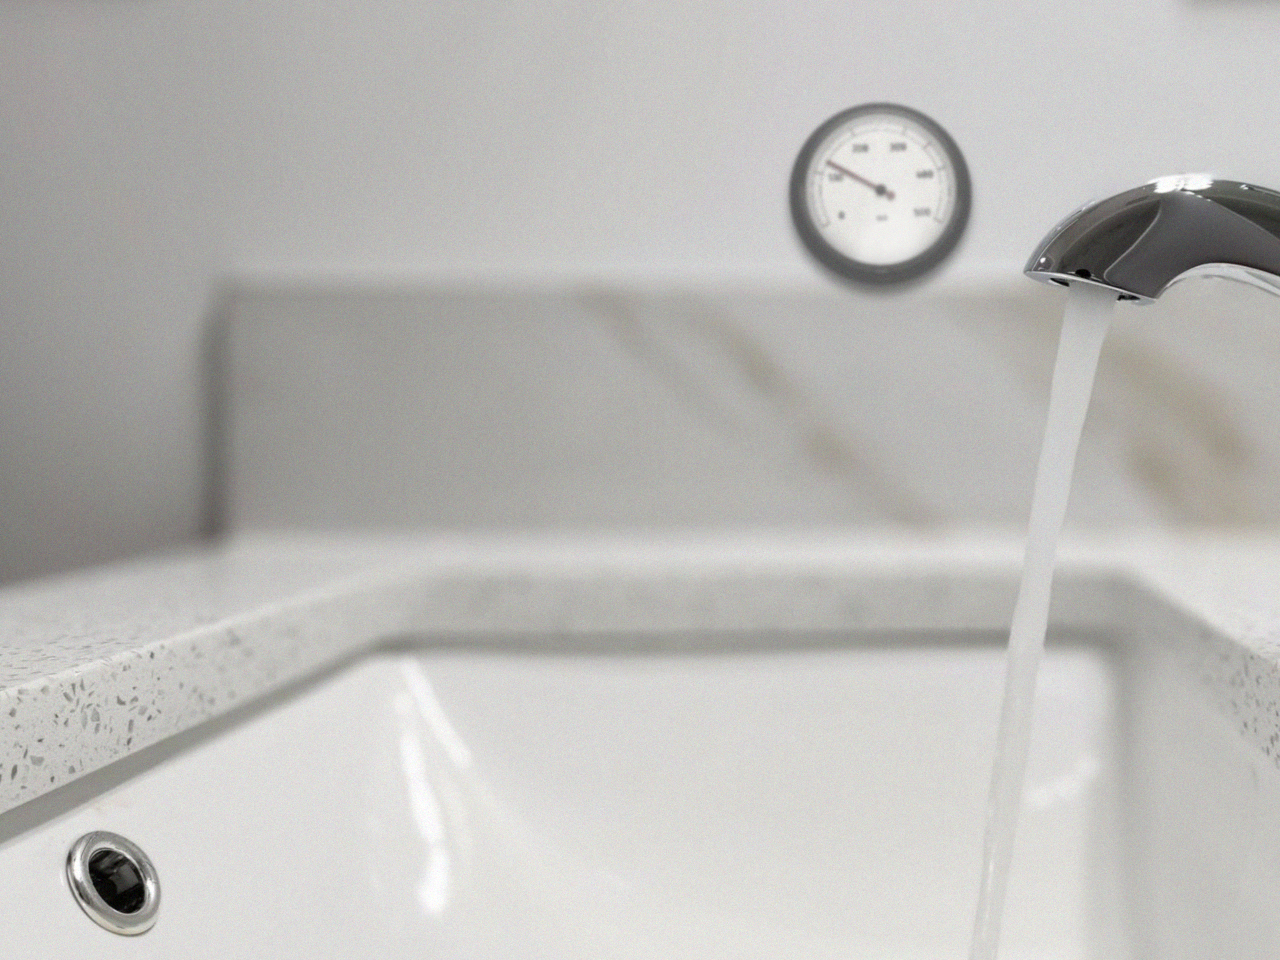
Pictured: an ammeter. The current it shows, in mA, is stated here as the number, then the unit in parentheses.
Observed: 125 (mA)
